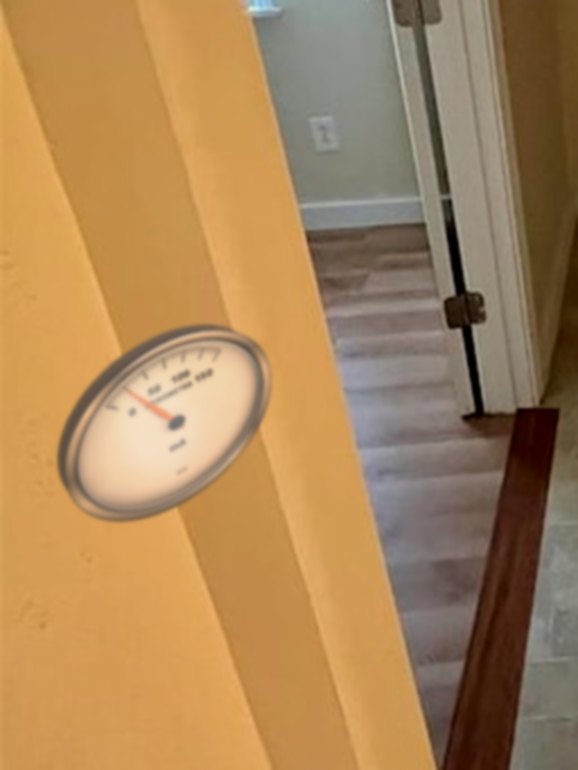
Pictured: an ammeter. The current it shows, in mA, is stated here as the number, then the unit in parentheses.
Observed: 25 (mA)
